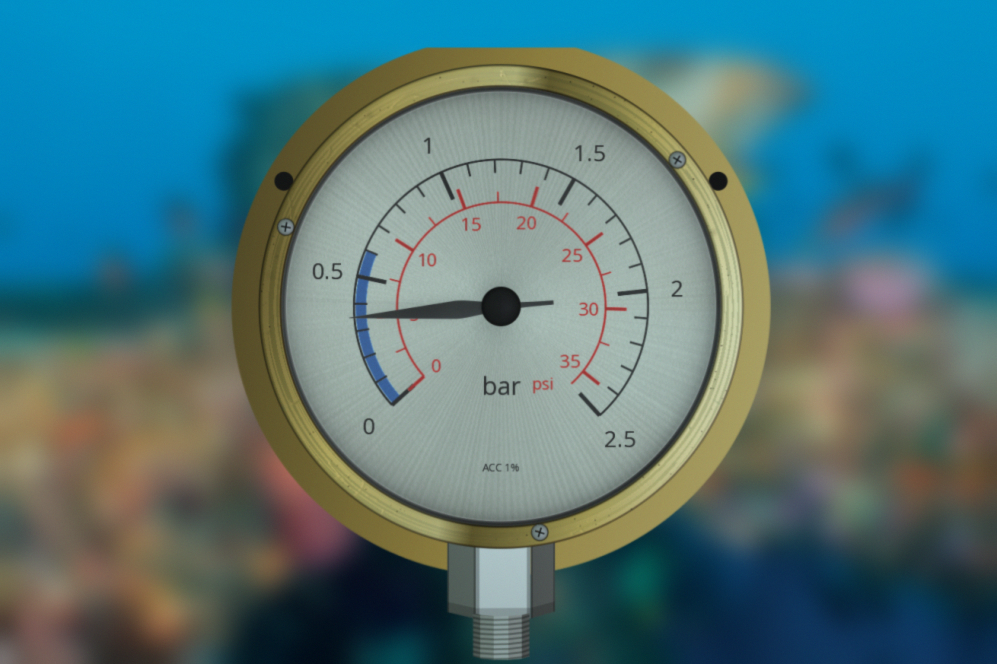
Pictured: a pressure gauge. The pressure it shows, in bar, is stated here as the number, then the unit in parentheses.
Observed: 0.35 (bar)
